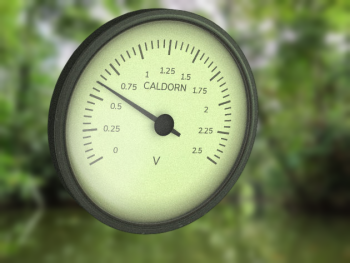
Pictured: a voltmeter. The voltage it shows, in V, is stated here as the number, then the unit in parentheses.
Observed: 0.6 (V)
